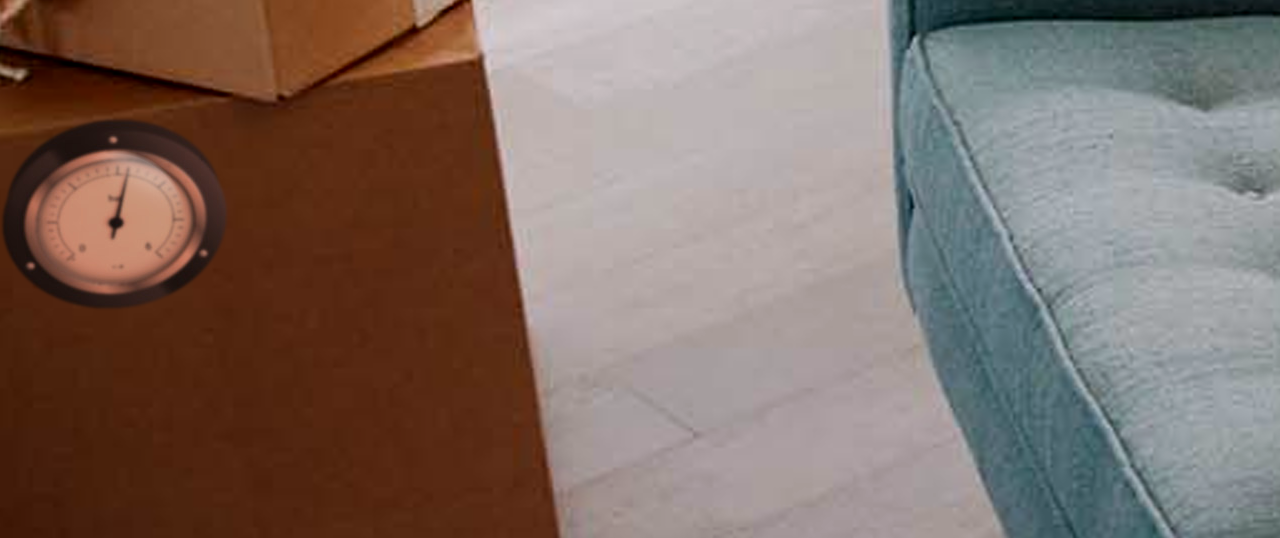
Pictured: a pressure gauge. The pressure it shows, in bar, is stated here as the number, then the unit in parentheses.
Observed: 3.2 (bar)
